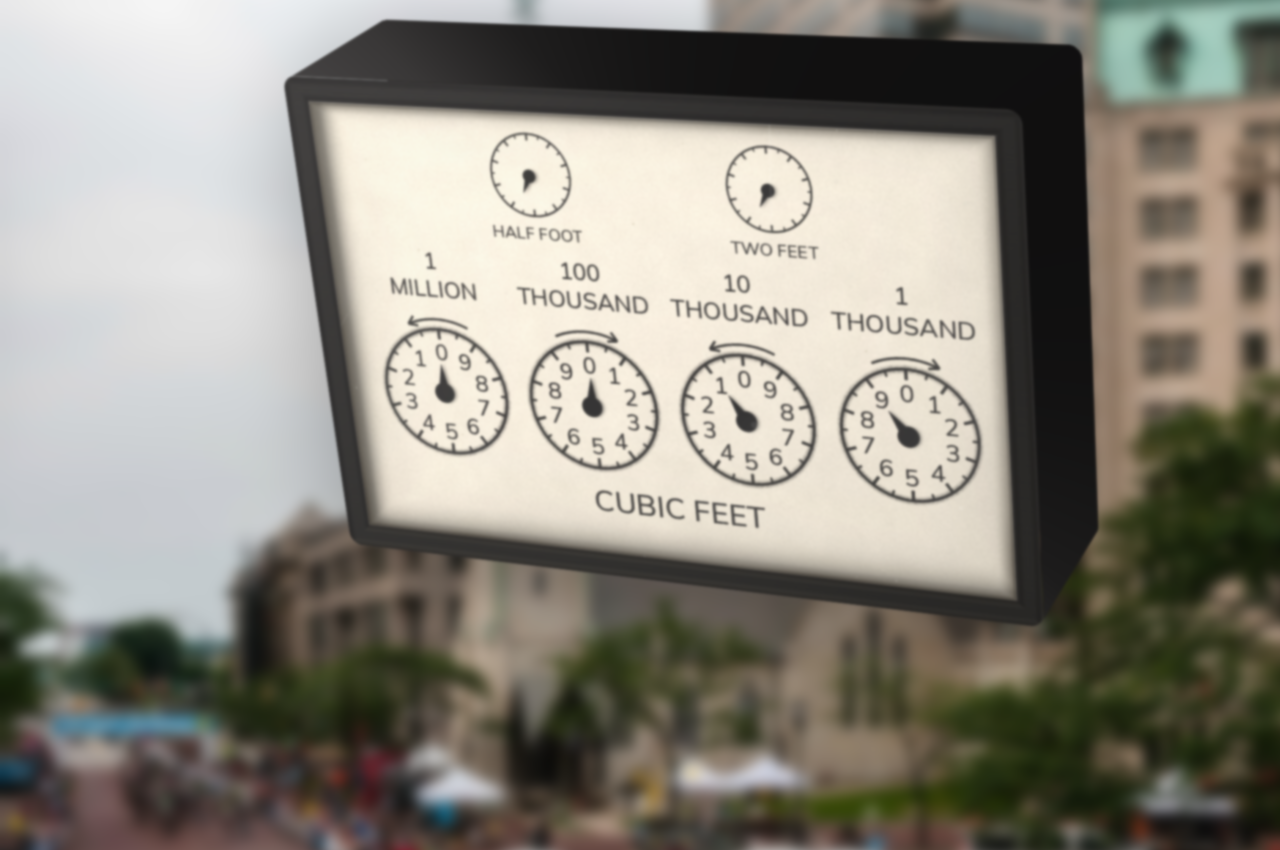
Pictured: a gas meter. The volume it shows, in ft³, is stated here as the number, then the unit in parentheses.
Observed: 900 (ft³)
